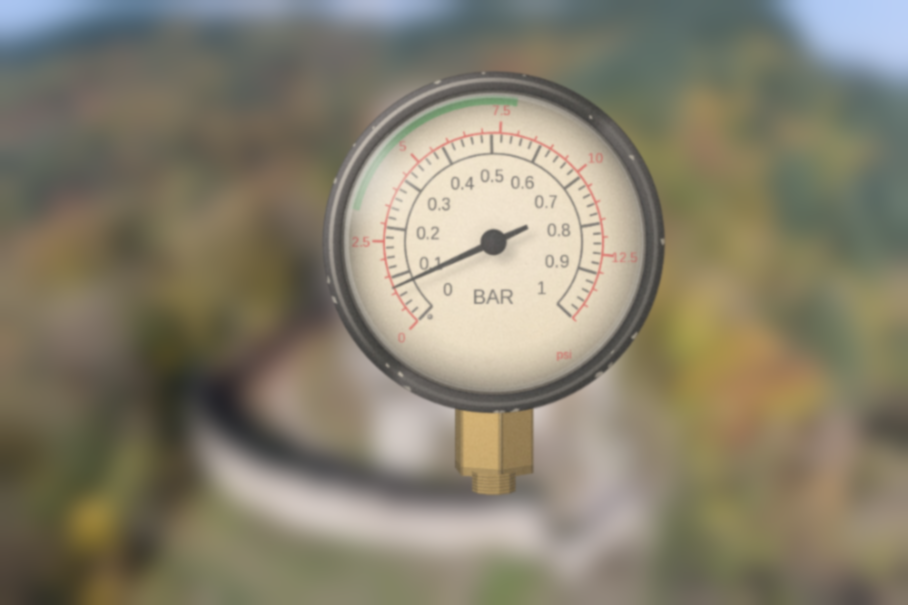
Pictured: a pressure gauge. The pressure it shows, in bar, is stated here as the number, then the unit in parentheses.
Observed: 0.08 (bar)
